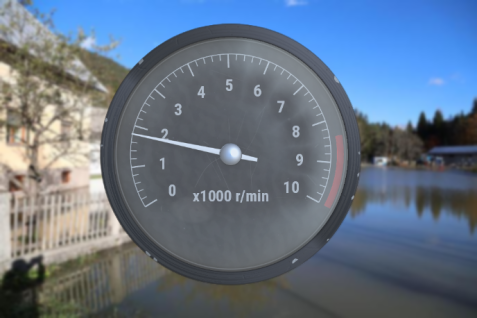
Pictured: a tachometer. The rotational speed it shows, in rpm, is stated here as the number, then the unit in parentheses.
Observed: 1800 (rpm)
